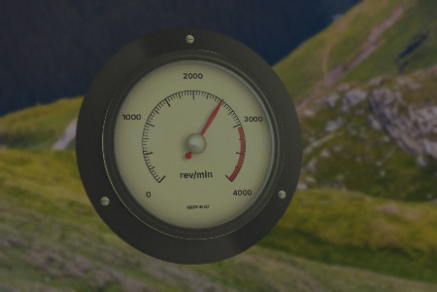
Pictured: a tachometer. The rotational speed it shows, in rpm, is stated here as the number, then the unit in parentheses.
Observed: 2500 (rpm)
